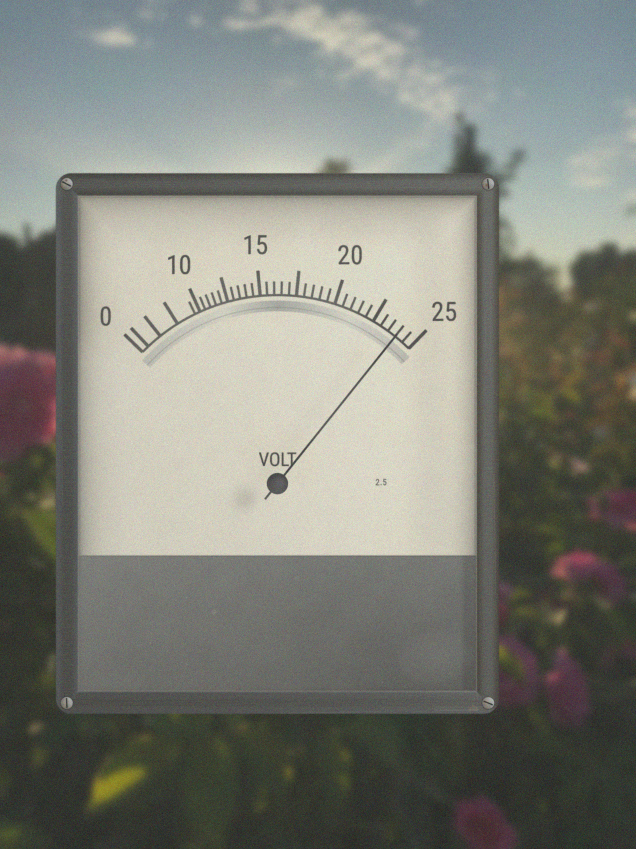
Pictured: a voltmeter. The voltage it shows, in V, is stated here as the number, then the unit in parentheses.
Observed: 24 (V)
